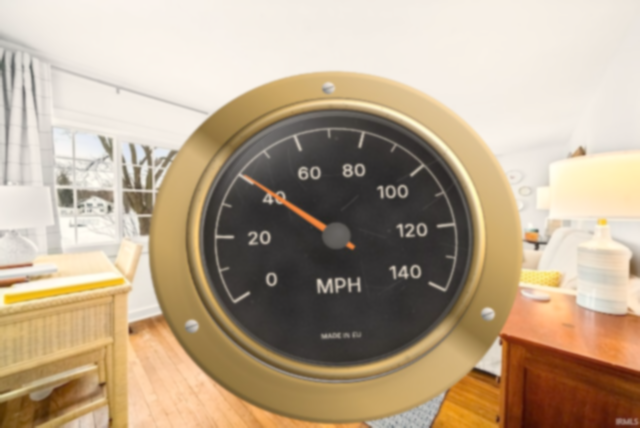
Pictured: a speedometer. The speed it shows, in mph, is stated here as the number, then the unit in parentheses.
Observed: 40 (mph)
